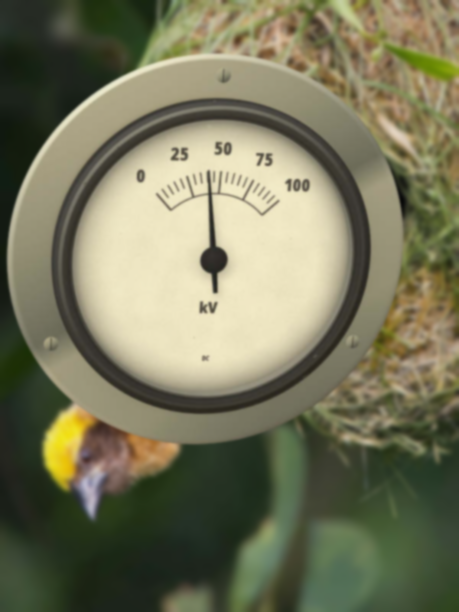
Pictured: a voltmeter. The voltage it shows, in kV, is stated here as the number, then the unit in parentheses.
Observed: 40 (kV)
